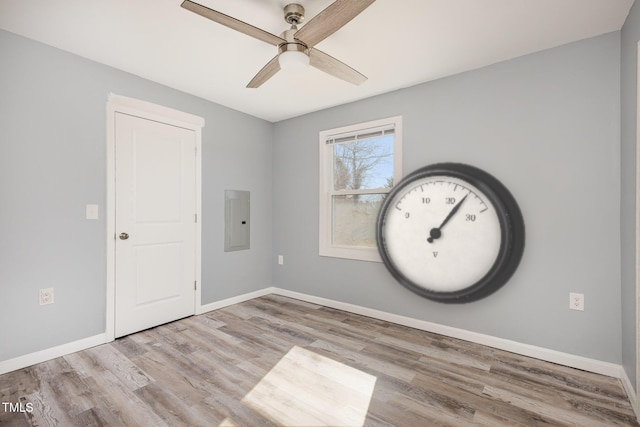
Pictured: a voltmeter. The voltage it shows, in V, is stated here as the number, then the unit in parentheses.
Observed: 24 (V)
